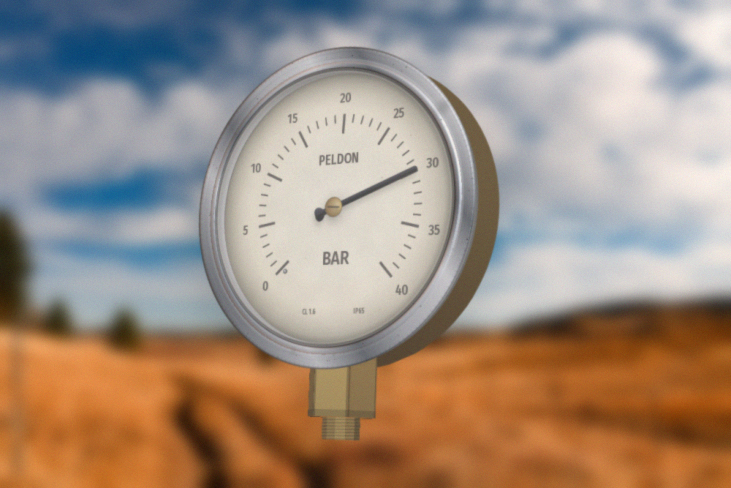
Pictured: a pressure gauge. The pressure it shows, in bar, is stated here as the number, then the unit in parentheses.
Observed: 30 (bar)
